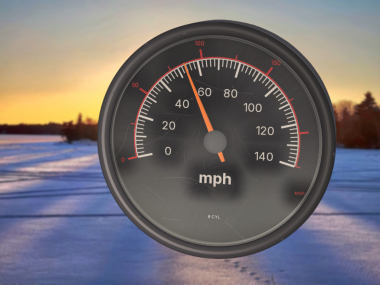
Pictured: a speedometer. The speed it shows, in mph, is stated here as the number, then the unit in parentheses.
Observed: 54 (mph)
